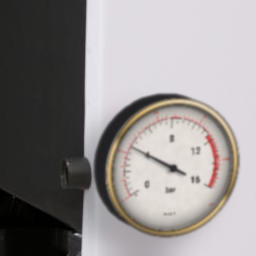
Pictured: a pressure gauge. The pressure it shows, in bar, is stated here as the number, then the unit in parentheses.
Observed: 4 (bar)
